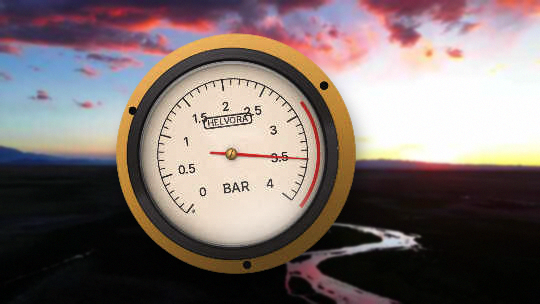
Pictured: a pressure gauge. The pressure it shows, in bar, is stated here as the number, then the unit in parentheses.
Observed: 3.5 (bar)
